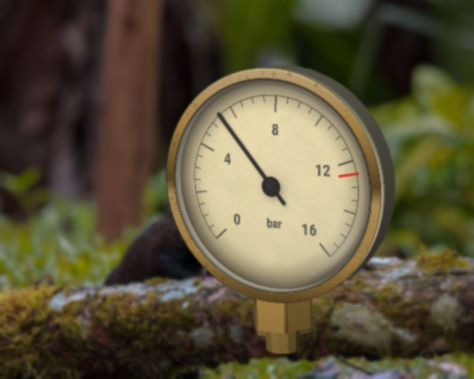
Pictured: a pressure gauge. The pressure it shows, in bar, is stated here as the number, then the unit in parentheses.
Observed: 5.5 (bar)
